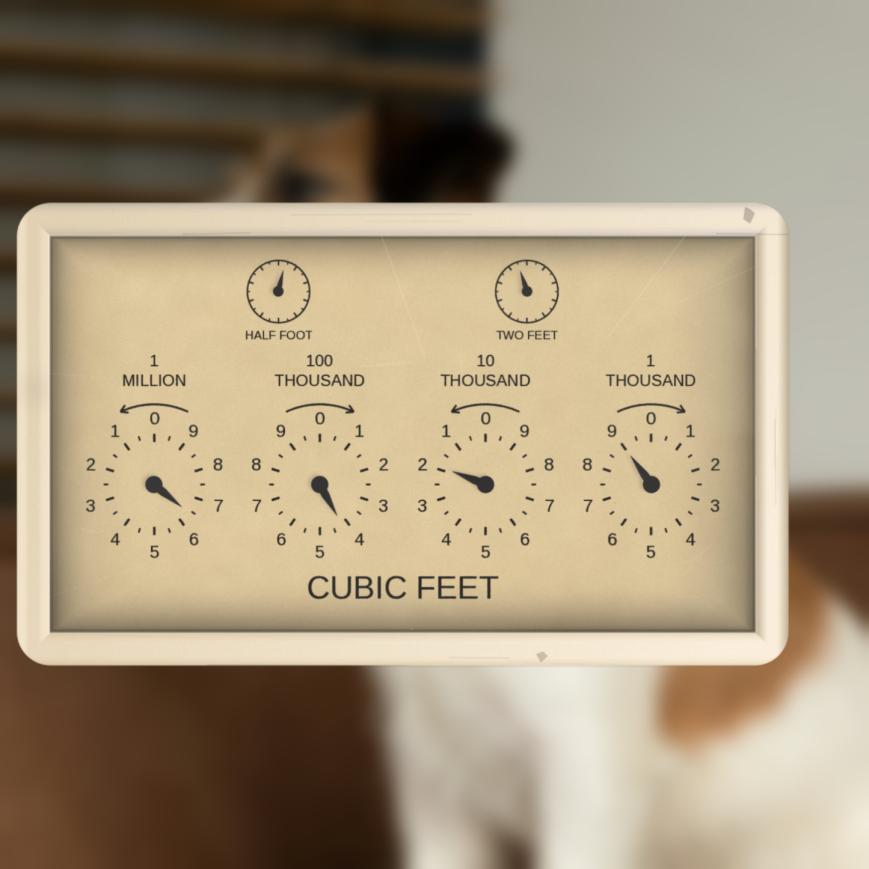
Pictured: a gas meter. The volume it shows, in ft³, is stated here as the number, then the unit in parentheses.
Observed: 641900 (ft³)
